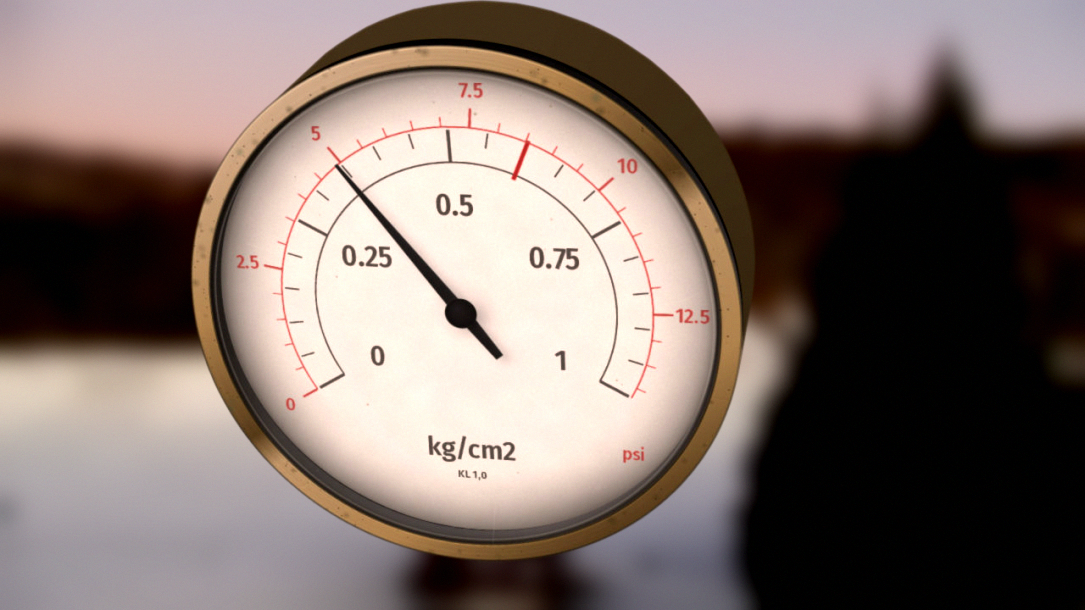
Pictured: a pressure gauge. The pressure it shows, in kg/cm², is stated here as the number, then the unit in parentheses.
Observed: 0.35 (kg/cm²)
